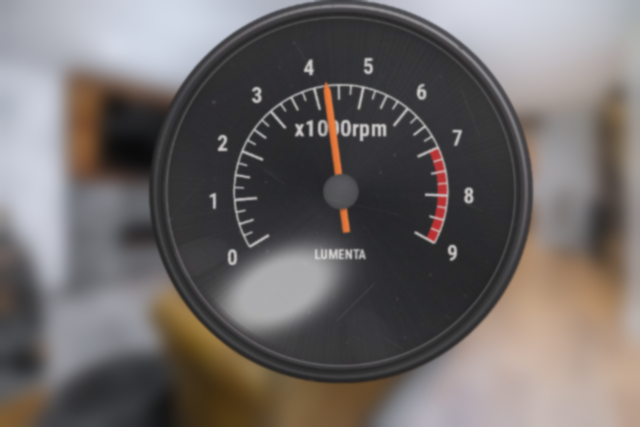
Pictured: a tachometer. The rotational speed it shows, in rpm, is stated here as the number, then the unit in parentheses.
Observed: 4250 (rpm)
